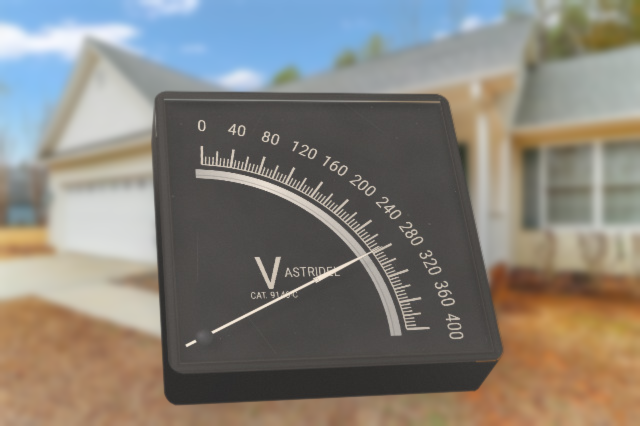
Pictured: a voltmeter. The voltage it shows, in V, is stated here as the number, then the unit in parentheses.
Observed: 280 (V)
